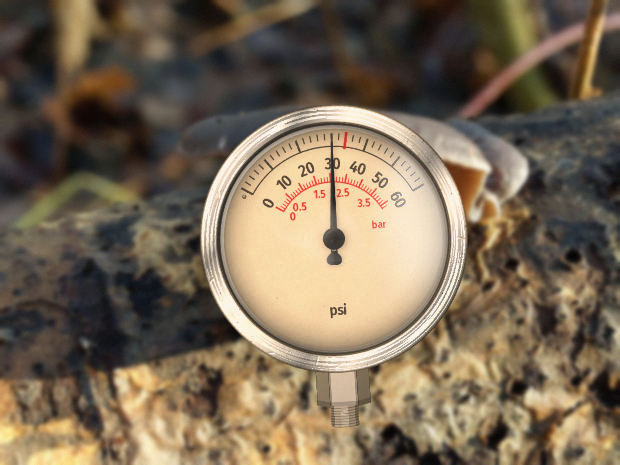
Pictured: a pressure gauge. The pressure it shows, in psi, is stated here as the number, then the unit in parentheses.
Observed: 30 (psi)
